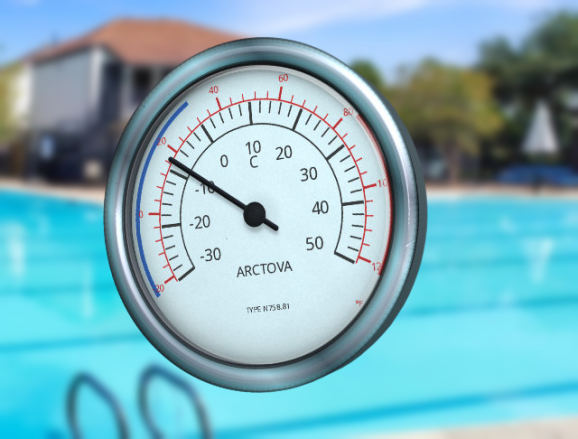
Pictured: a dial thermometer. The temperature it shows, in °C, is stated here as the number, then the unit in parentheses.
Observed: -8 (°C)
